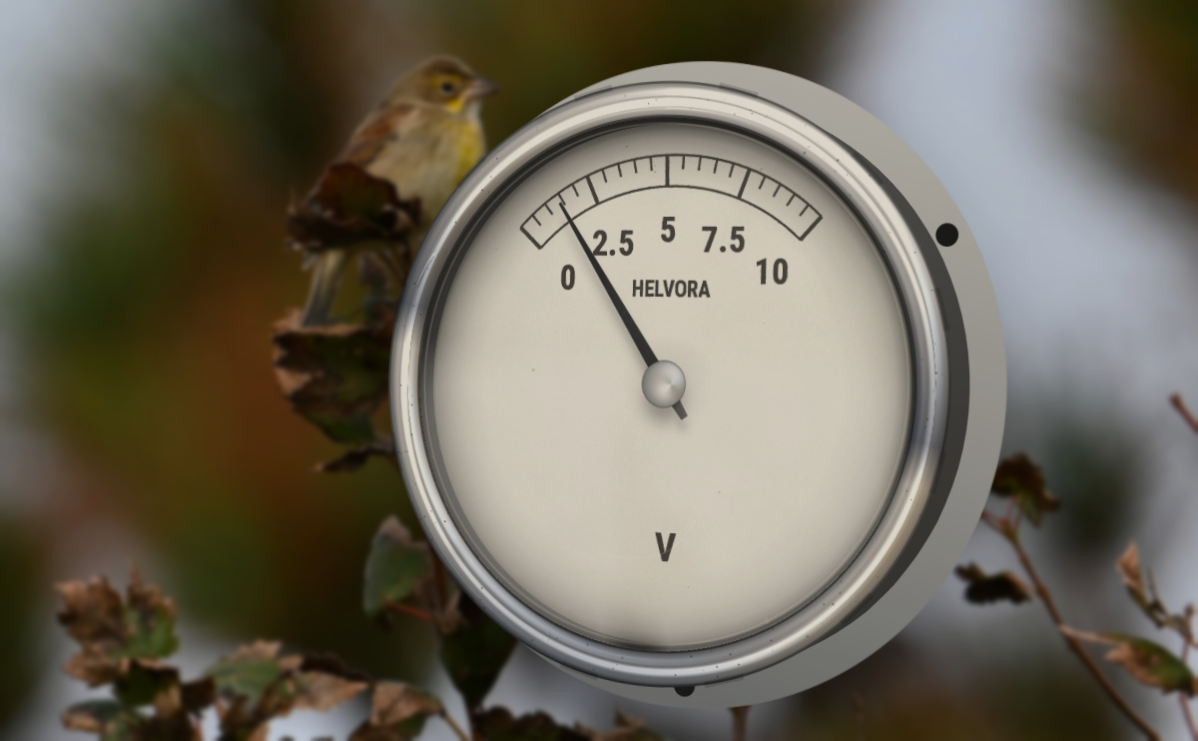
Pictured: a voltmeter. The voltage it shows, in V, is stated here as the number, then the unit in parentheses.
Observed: 1.5 (V)
